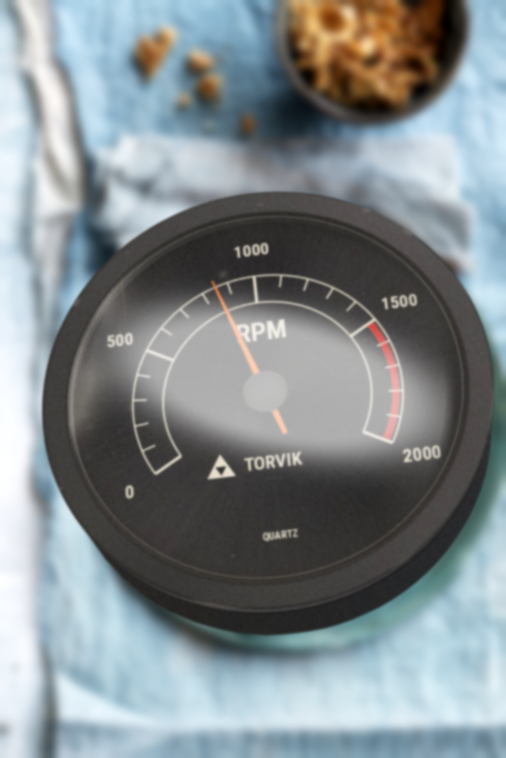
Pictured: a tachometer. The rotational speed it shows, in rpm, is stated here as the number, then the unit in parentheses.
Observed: 850 (rpm)
